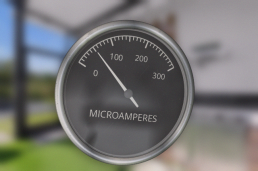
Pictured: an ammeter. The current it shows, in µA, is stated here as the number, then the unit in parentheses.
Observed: 50 (µA)
